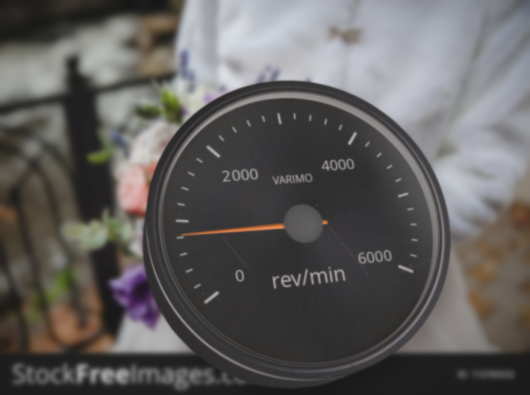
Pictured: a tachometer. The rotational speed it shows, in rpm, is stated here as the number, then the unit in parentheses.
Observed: 800 (rpm)
